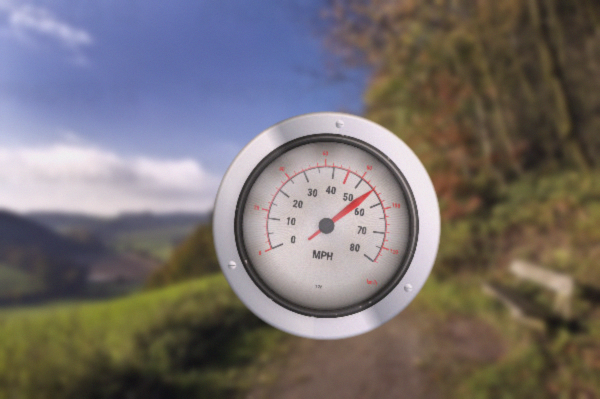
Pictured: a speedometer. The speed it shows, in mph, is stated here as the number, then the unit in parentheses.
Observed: 55 (mph)
